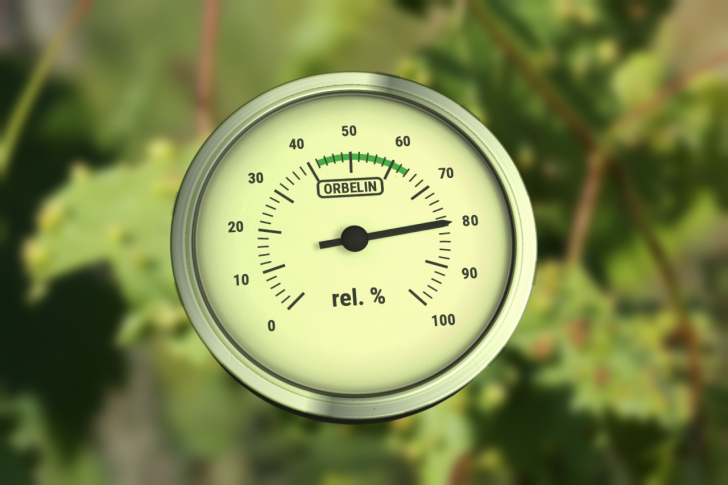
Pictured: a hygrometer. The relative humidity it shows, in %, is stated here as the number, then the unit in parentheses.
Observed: 80 (%)
